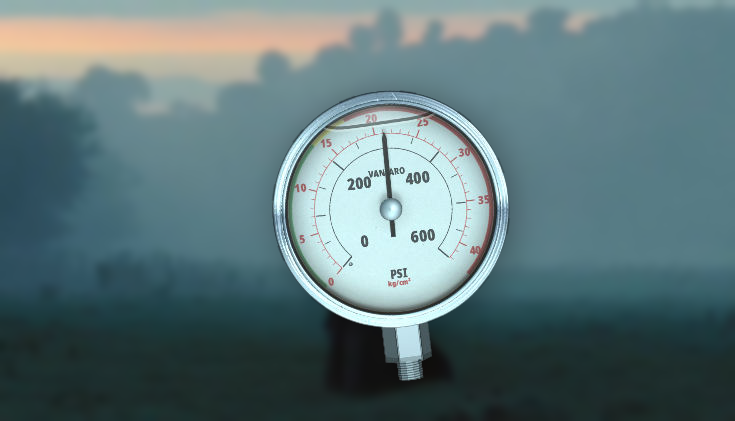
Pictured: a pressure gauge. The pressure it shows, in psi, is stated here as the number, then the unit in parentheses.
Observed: 300 (psi)
